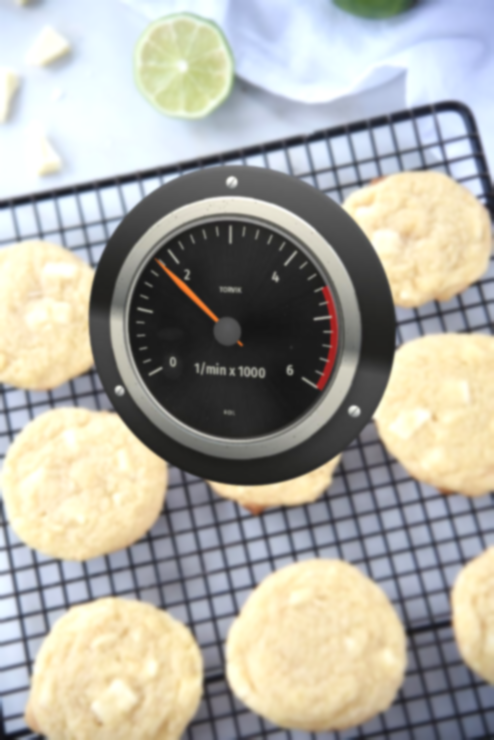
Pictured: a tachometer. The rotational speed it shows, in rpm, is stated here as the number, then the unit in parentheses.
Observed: 1800 (rpm)
